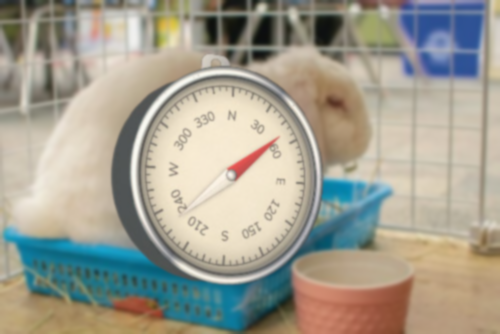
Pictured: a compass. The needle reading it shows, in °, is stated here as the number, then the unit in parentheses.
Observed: 50 (°)
